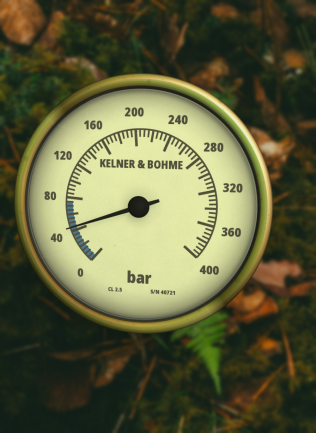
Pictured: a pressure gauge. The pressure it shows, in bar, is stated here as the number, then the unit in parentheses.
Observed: 45 (bar)
